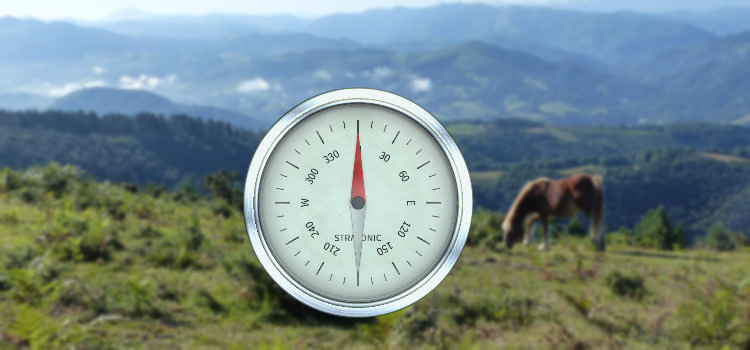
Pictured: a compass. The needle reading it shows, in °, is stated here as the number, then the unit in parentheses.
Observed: 0 (°)
